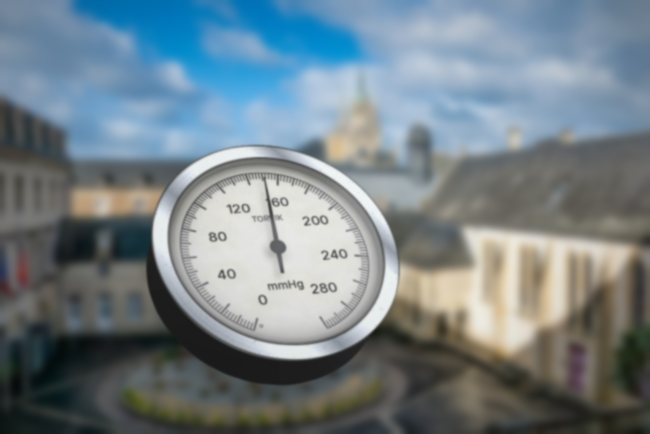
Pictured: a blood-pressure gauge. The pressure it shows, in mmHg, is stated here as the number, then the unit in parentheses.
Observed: 150 (mmHg)
